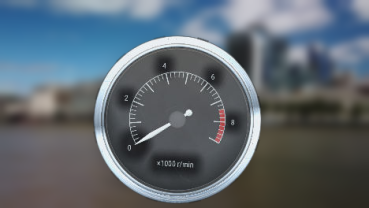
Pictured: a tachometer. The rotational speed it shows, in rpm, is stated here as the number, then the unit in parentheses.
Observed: 0 (rpm)
